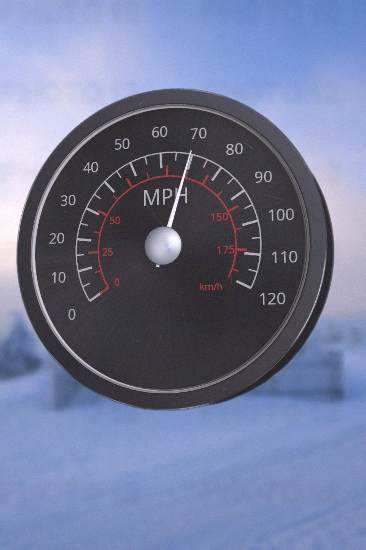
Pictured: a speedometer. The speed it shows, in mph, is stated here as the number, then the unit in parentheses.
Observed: 70 (mph)
